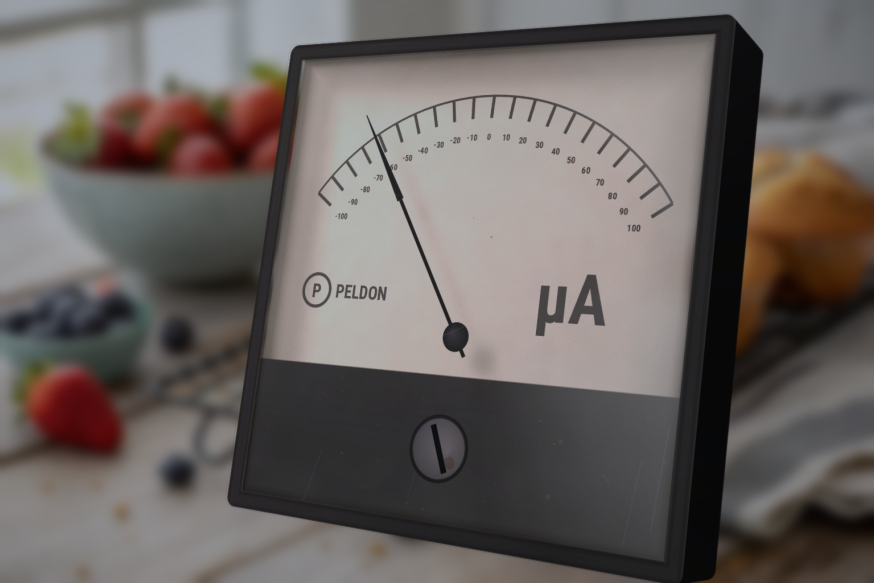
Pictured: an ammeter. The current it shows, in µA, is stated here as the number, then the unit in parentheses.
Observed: -60 (µA)
